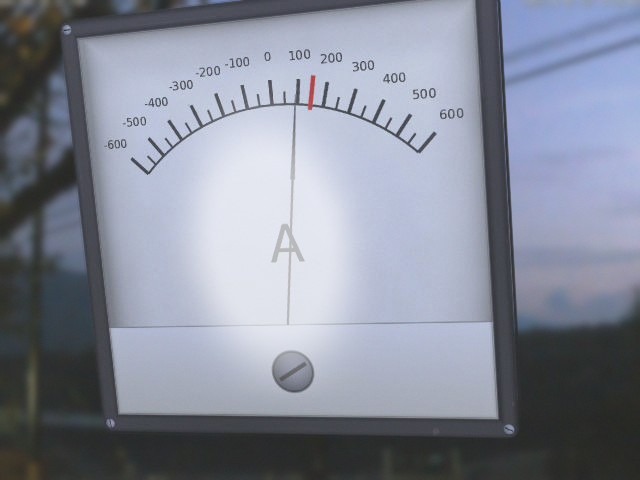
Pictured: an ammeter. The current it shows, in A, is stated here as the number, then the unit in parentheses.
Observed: 100 (A)
